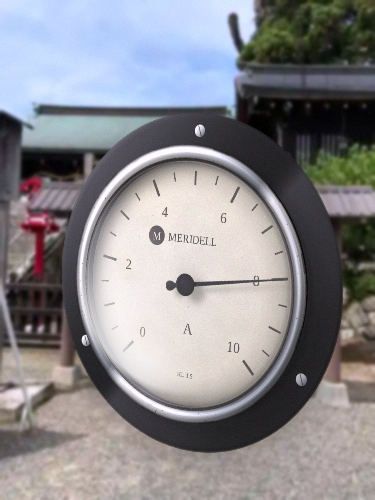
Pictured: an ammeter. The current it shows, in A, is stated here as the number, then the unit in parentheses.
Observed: 8 (A)
